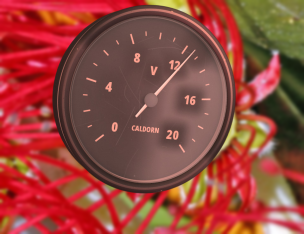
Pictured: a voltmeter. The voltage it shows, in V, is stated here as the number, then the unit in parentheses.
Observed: 12.5 (V)
